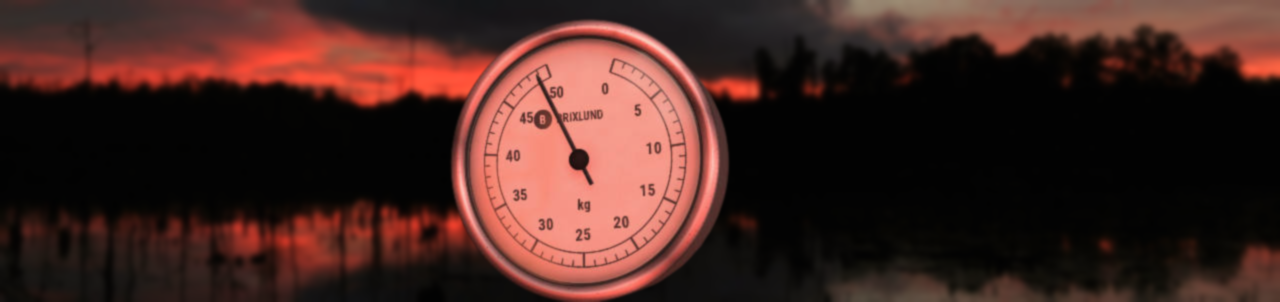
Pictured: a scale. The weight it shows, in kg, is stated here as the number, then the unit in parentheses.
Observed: 49 (kg)
